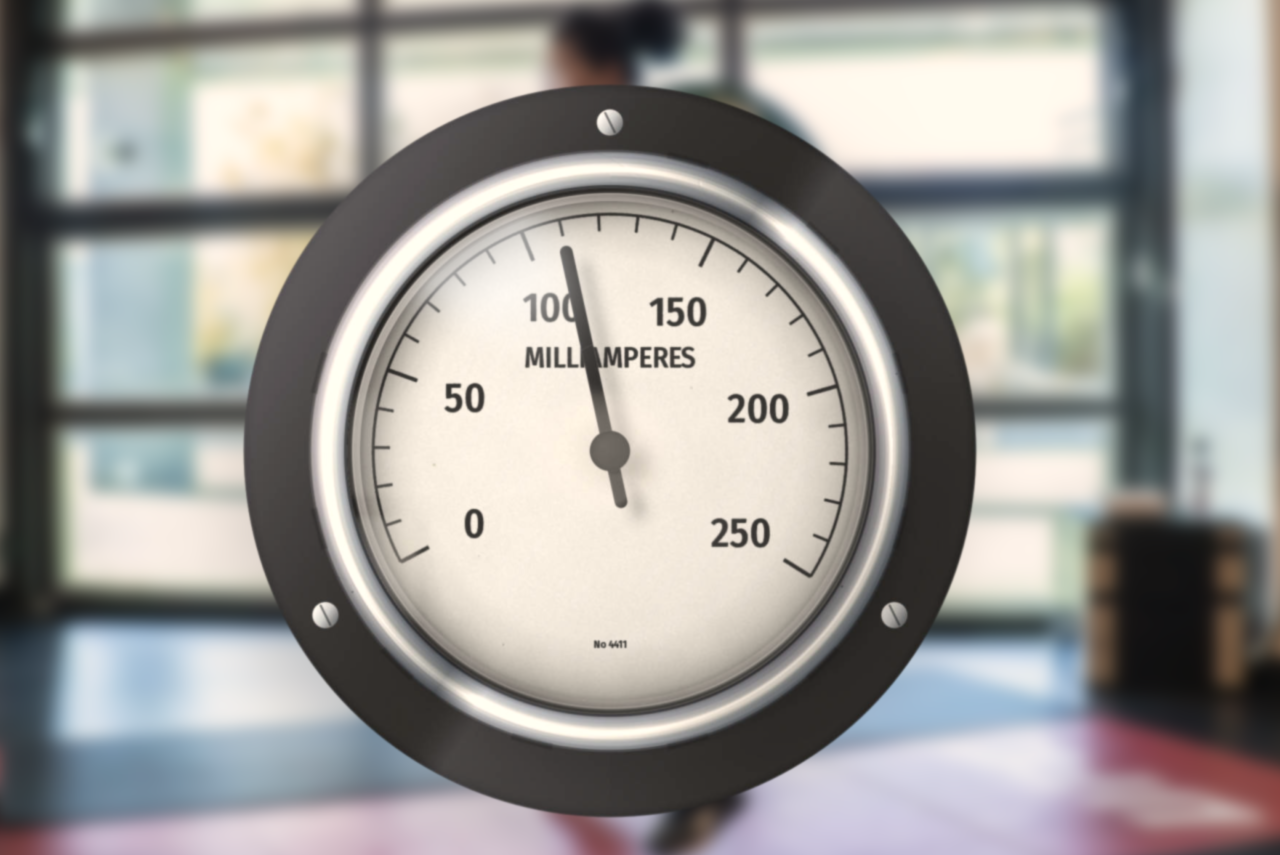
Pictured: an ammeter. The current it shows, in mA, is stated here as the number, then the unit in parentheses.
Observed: 110 (mA)
